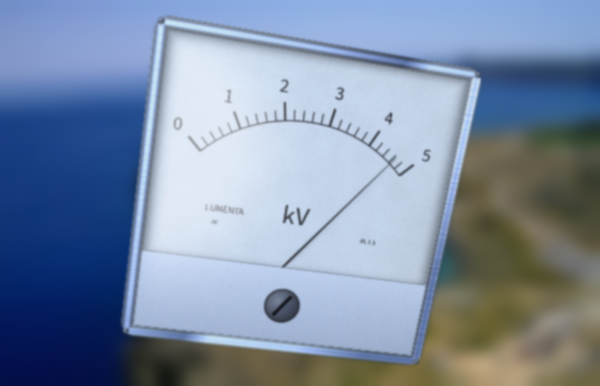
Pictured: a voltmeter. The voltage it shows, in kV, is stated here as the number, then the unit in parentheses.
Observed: 4.6 (kV)
